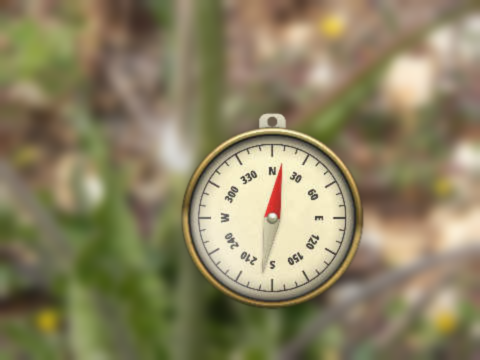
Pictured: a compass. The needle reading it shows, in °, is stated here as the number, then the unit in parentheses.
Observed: 10 (°)
